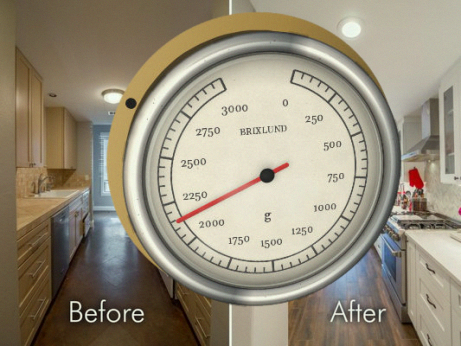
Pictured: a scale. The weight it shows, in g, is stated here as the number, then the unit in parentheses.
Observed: 2150 (g)
